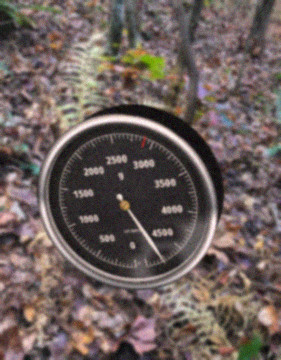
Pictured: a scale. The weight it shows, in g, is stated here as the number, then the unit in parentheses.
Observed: 4750 (g)
